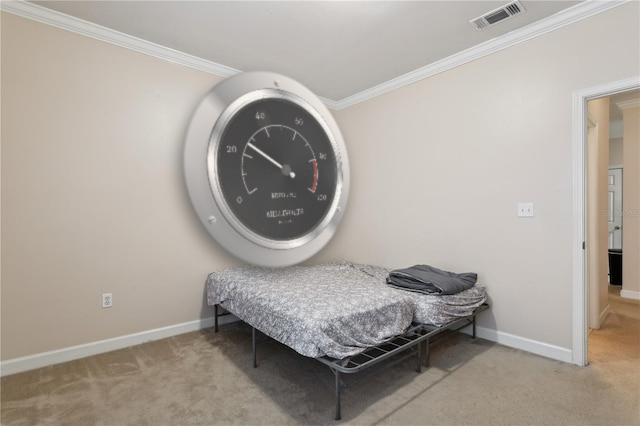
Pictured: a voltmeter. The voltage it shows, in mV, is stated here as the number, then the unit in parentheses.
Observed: 25 (mV)
